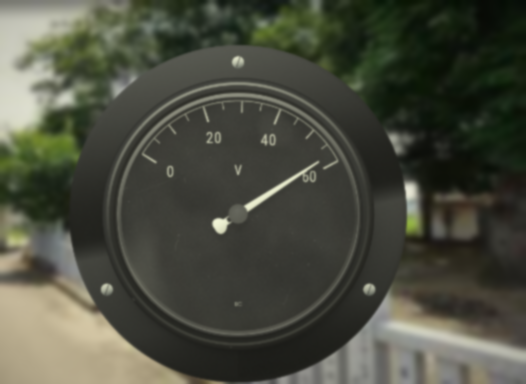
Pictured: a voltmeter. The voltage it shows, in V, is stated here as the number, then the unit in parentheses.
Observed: 57.5 (V)
